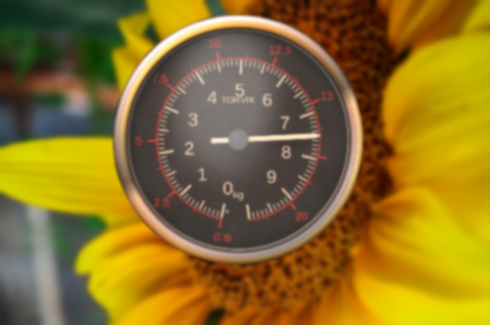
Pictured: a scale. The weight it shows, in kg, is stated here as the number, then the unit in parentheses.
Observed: 7.5 (kg)
